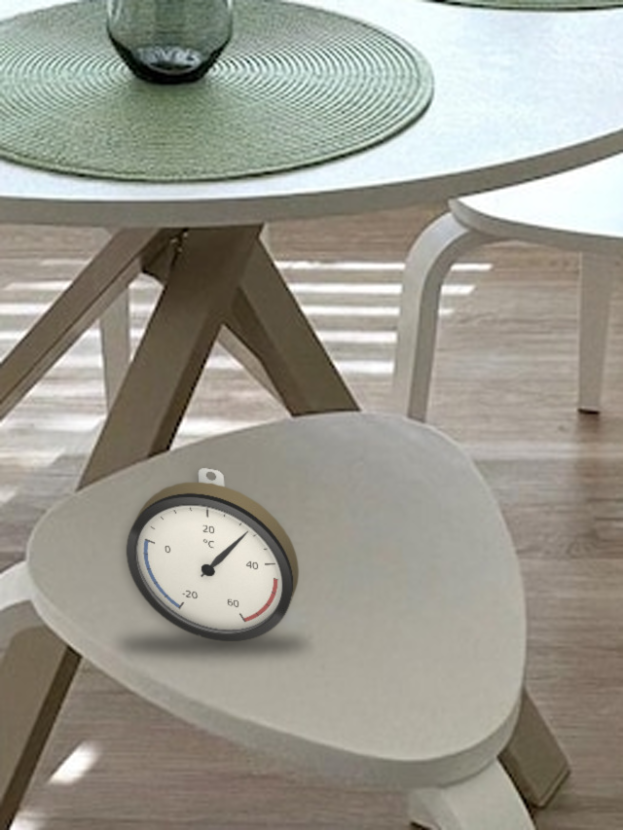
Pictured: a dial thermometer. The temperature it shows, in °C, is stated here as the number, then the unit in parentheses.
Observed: 30 (°C)
